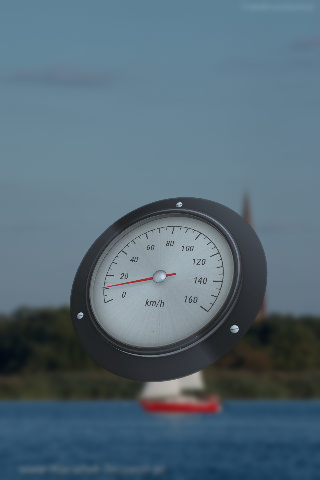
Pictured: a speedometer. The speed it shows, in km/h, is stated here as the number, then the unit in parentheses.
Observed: 10 (km/h)
